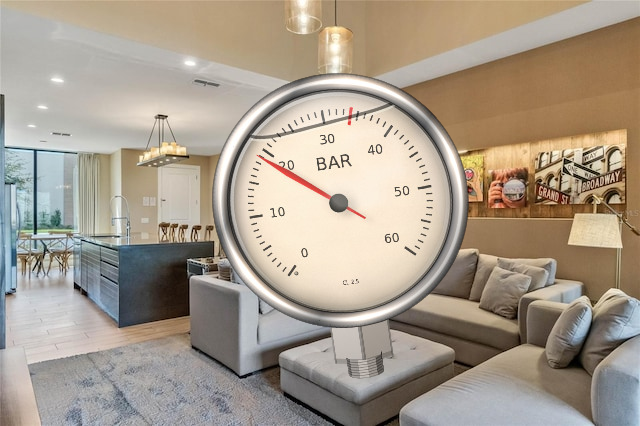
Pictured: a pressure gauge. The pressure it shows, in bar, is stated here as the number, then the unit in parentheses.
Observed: 19 (bar)
